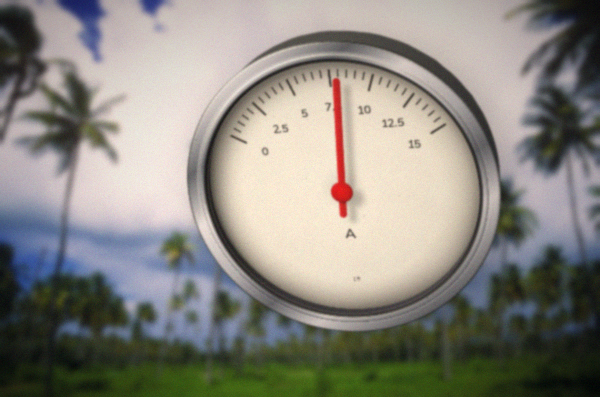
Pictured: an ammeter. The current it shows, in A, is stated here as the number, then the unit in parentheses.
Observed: 8 (A)
